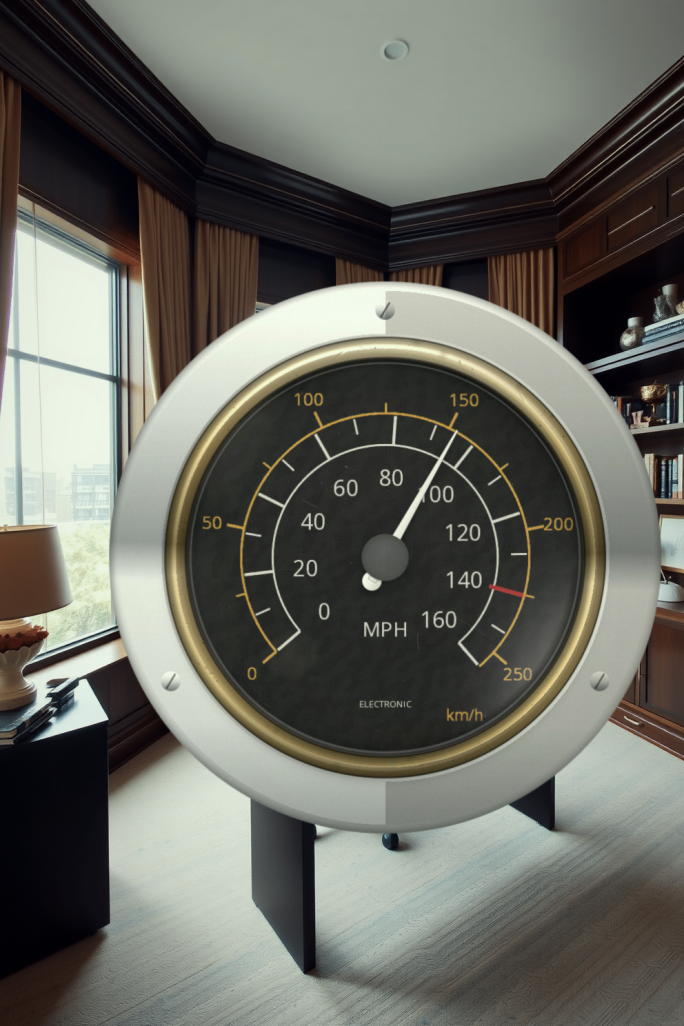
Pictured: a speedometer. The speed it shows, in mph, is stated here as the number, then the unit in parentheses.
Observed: 95 (mph)
